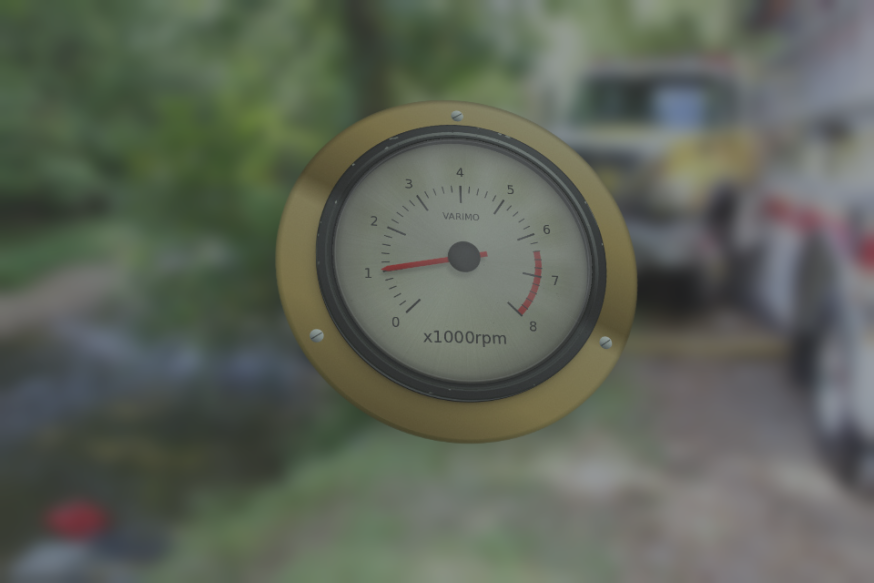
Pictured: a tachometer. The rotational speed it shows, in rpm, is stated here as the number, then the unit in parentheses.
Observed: 1000 (rpm)
